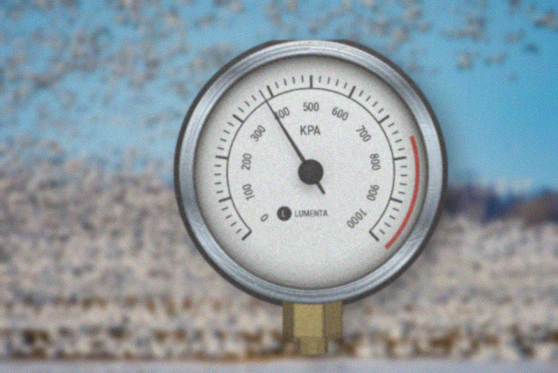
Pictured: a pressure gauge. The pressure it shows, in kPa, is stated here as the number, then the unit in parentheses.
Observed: 380 (kPa)
